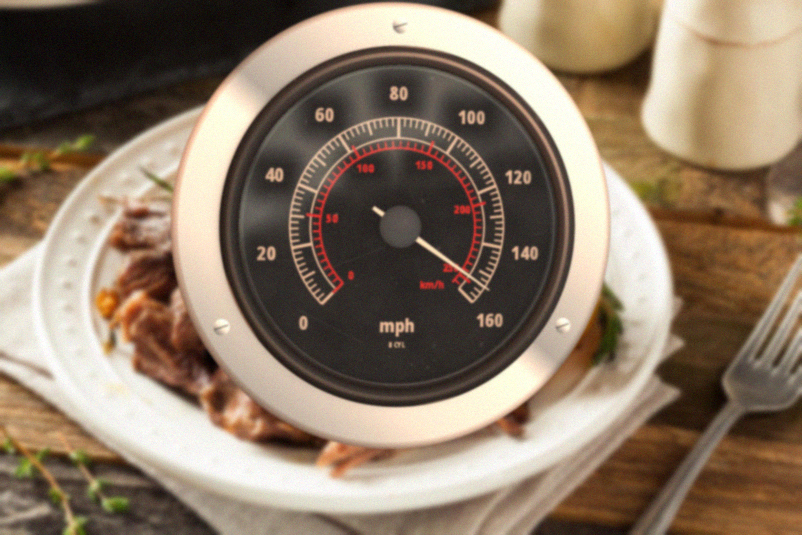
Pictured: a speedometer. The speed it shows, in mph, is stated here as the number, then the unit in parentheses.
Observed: 154 (mph)
